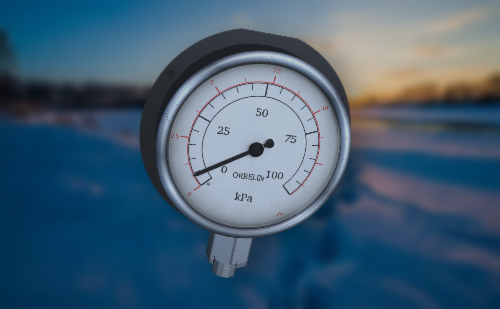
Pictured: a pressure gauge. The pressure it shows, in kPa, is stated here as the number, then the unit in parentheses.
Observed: 5 (kPa)
